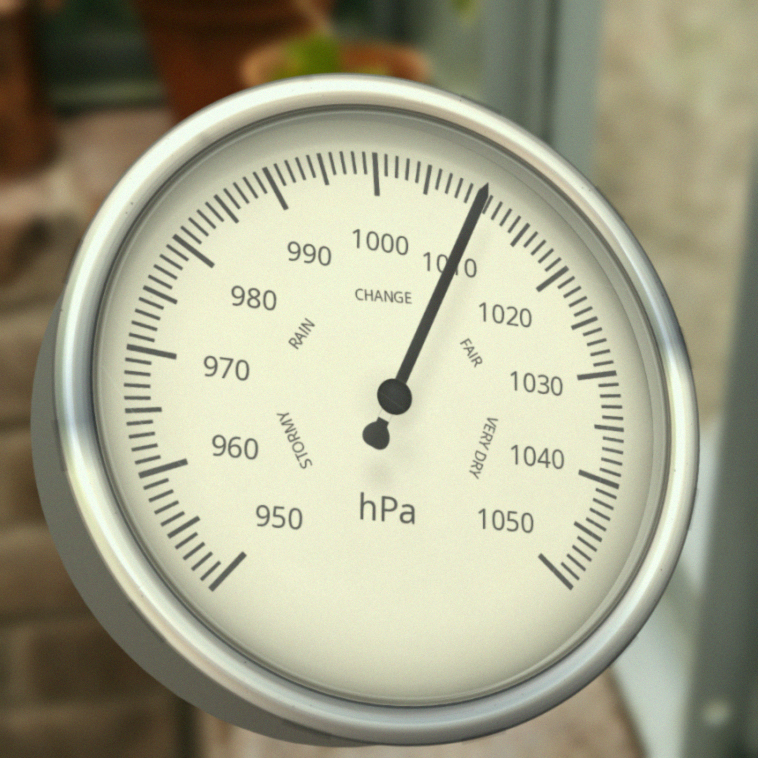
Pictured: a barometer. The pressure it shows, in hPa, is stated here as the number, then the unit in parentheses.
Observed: 1010 (hPa)
